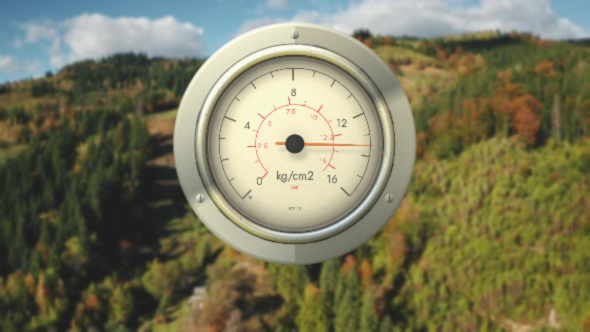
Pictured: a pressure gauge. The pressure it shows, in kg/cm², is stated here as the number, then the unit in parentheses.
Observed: 13.5 (kg/cm²)
